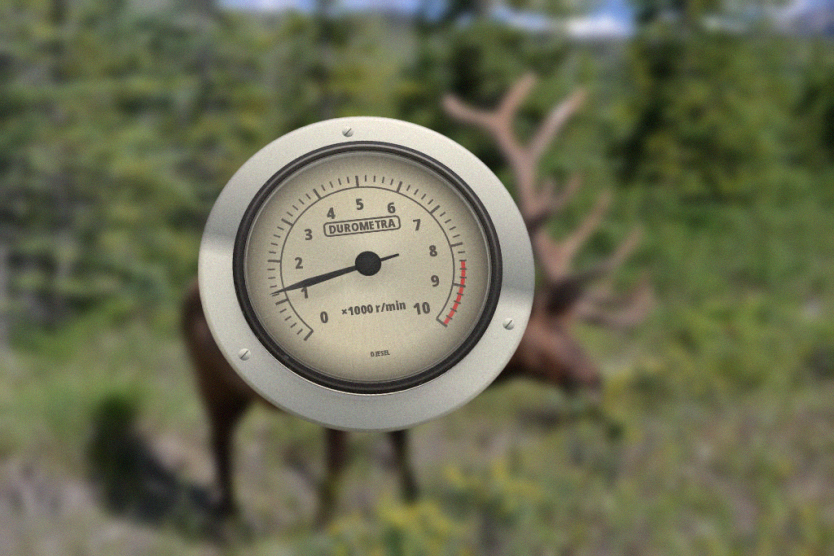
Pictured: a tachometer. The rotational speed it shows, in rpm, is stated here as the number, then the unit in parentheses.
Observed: 1200 (rpm)
